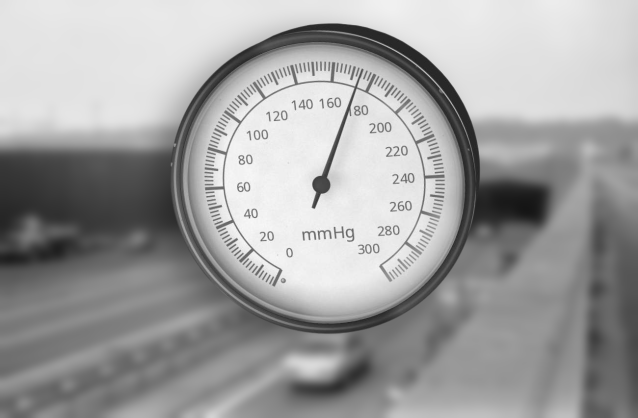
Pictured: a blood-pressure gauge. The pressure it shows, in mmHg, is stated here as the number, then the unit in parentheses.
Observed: 174 (mmHg)
